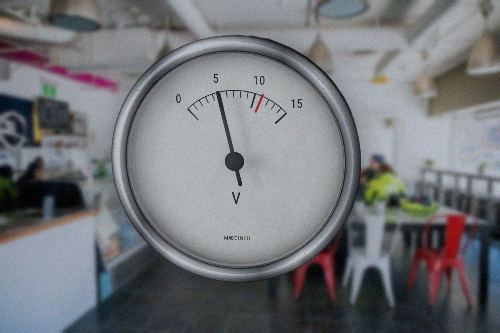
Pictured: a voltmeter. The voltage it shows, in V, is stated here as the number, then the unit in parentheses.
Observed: 5 (V)
